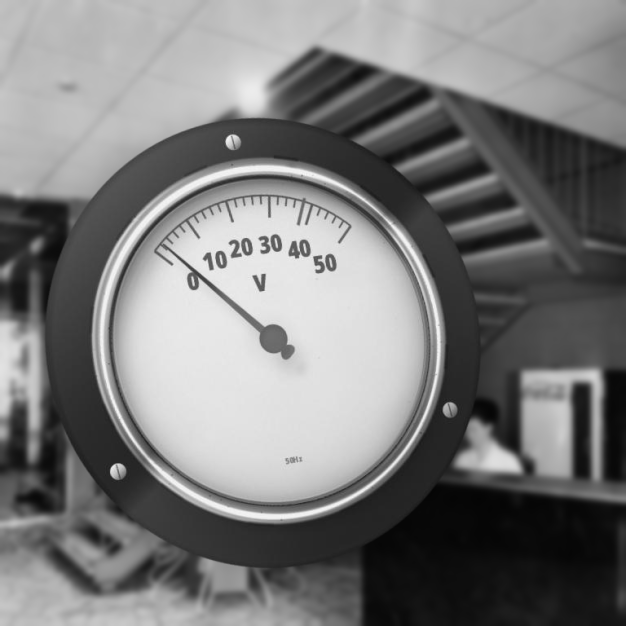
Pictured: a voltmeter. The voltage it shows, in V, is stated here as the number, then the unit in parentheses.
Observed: 2 (V)
